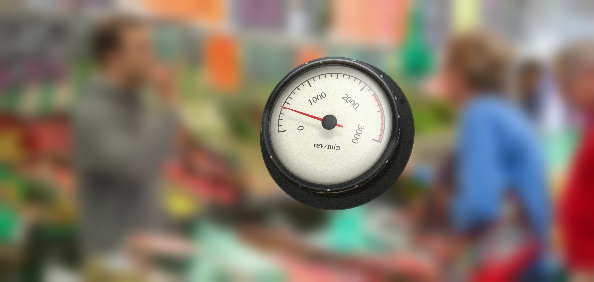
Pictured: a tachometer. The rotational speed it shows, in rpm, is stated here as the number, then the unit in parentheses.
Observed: 400 (rpm)
